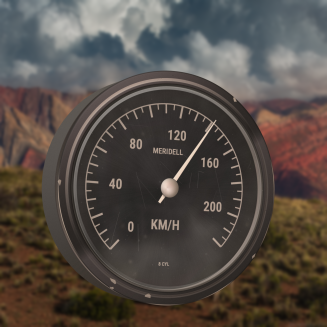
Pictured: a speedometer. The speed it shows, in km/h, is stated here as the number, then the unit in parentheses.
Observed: 140 (km/h)
